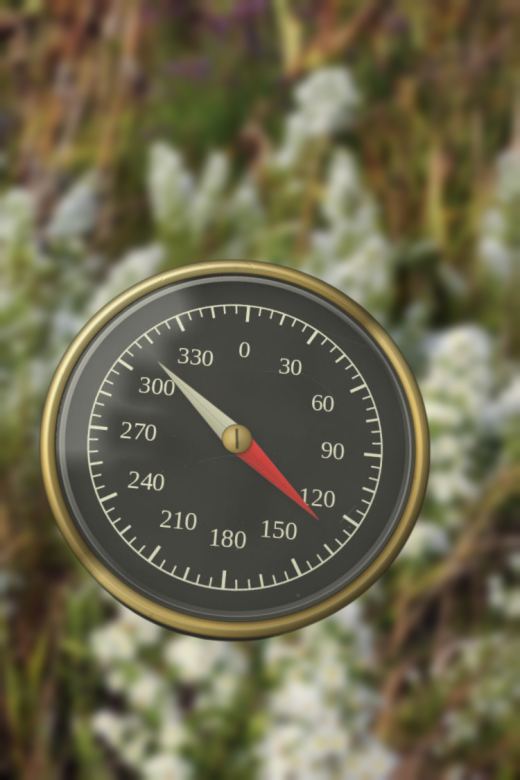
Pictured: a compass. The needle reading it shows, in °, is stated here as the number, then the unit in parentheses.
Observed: 130 (°)
